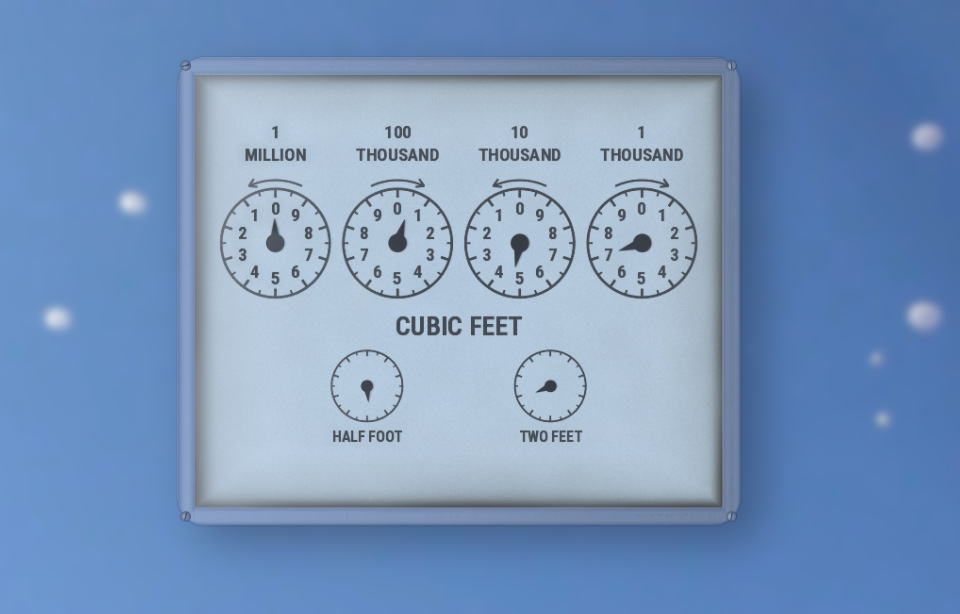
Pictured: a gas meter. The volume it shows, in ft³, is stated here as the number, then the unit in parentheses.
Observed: 4700 (ft³)
